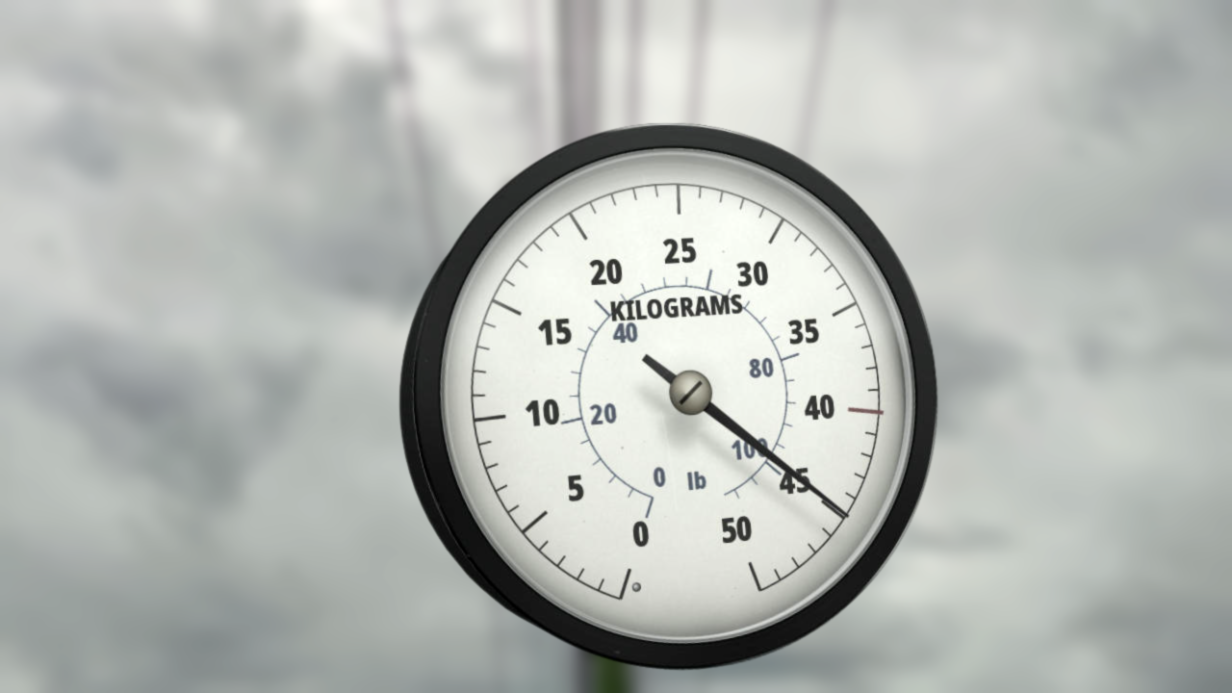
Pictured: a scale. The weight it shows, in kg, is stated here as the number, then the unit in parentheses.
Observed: 45 (kg)
